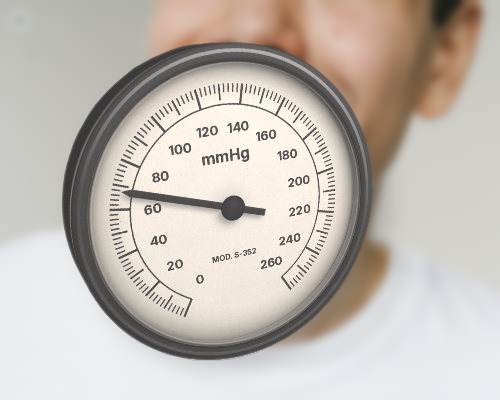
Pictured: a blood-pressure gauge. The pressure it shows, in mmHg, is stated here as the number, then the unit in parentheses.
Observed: 68 (mmHg)
